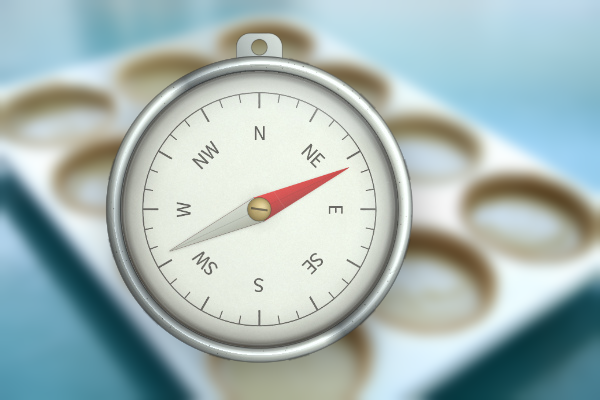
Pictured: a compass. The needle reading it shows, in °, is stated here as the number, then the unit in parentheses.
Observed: 65 (°)
